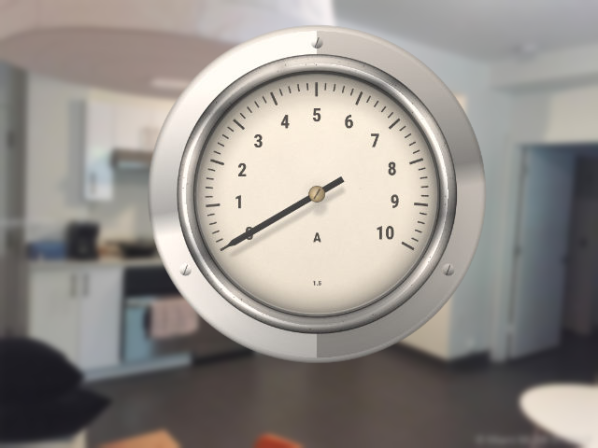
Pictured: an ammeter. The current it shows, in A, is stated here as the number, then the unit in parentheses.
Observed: 0 (A)
